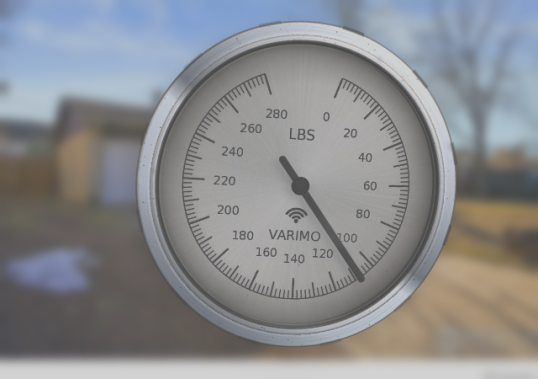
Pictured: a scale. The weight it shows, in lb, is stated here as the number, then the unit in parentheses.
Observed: 108 (lb)
